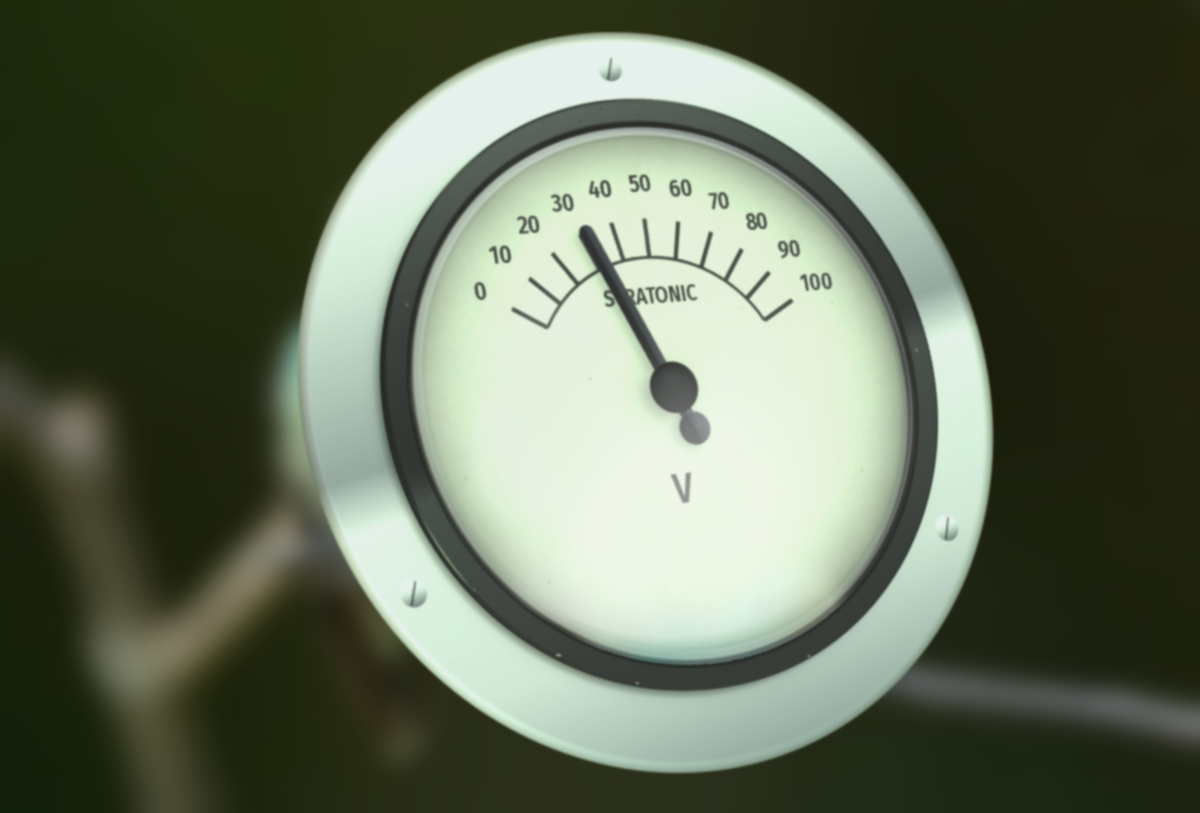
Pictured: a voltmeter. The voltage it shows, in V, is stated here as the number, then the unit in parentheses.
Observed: 30 (V)
